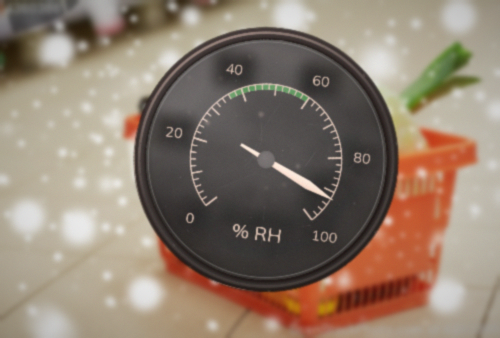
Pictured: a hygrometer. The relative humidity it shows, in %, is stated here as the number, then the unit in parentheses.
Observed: 92 (%)
